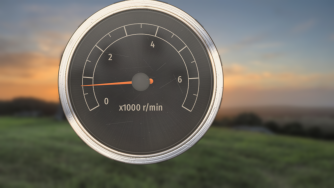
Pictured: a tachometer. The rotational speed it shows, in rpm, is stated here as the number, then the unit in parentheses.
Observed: 750 (rpm)
